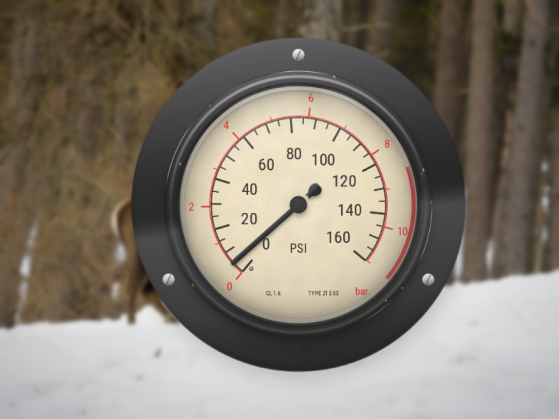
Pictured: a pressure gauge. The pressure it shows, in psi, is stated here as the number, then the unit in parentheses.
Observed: 5 (psi)
